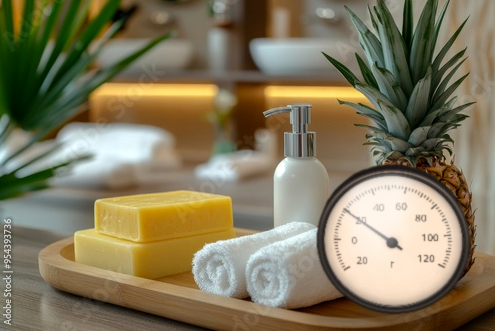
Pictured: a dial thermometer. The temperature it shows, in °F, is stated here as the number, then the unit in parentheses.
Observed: 20 (°F)
